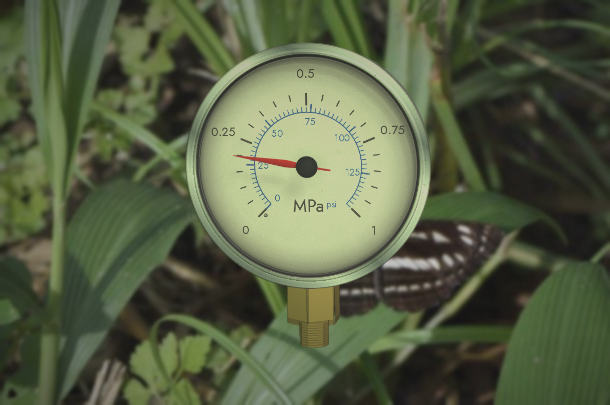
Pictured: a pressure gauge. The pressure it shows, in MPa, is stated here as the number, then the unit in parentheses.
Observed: 0.2 (MPa)
